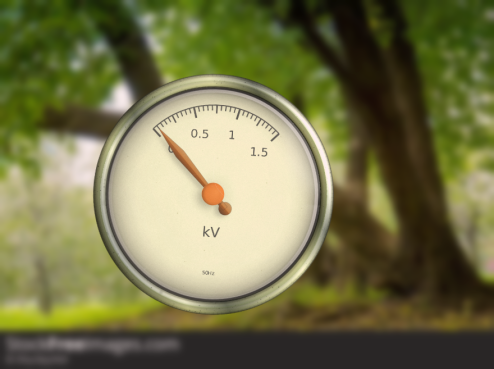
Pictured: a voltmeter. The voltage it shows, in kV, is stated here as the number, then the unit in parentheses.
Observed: 0.05 (kV)
